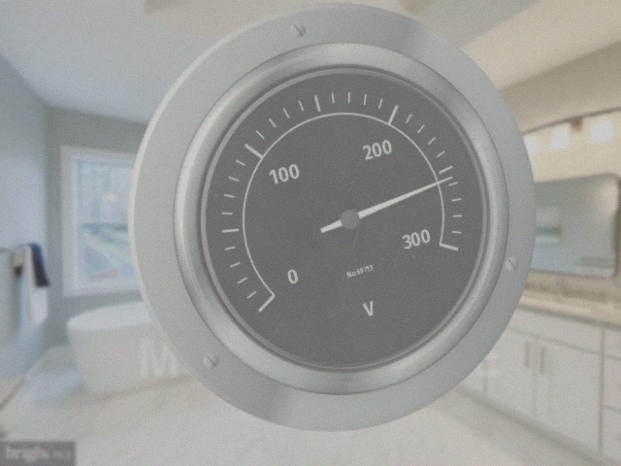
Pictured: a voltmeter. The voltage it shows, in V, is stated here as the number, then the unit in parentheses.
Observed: 255 (V)
